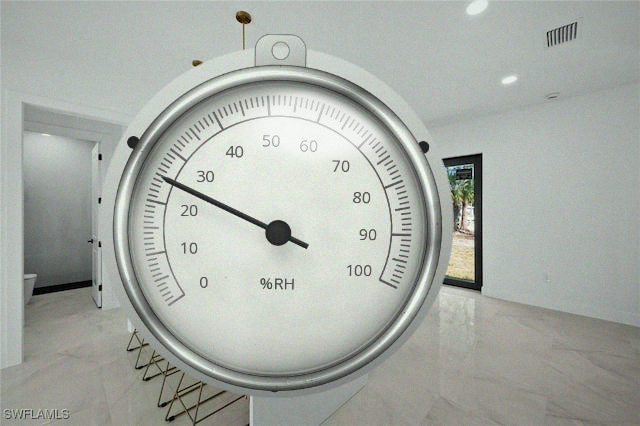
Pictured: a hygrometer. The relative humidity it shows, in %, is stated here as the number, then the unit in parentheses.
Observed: 25 (%)
